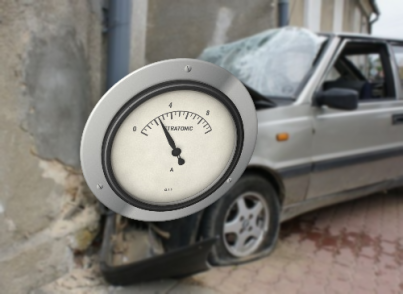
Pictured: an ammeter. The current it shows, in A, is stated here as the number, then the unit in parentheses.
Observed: 2.5 (A)
